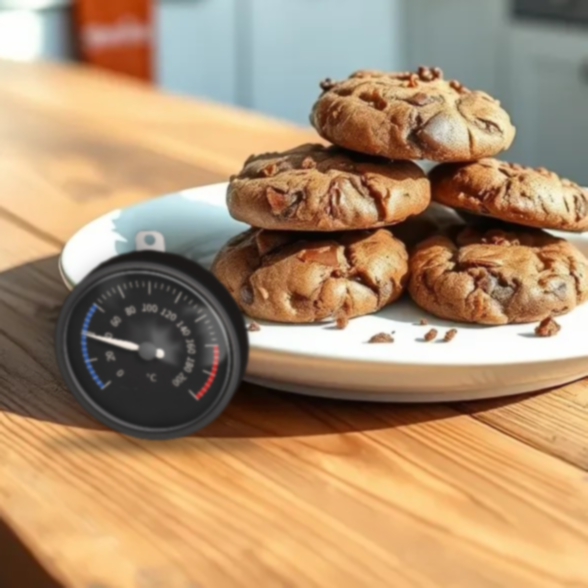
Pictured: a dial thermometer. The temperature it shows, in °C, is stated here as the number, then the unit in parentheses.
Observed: 40 (°C)
